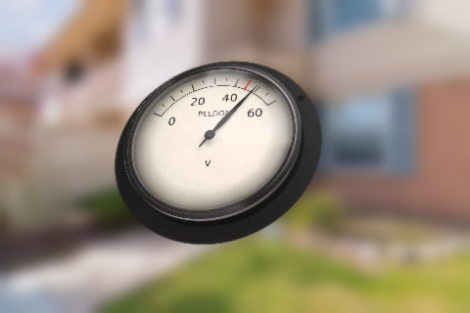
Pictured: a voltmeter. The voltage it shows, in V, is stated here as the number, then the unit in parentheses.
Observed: 50 (V)
